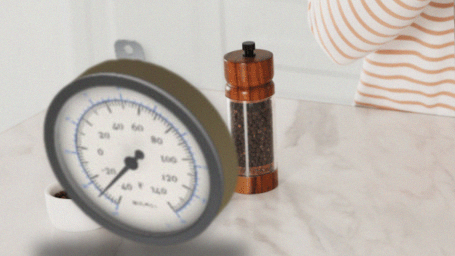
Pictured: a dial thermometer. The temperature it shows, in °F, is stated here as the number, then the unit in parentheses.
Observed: -30 (°F)
